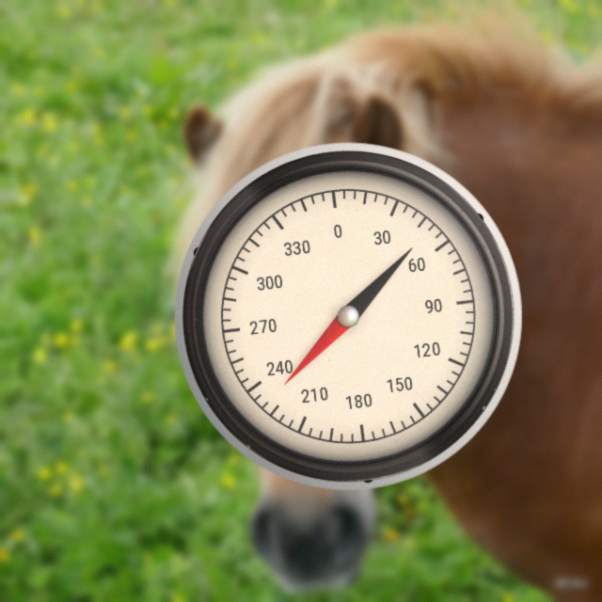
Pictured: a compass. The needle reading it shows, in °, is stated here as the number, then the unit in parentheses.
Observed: 230 (°)
